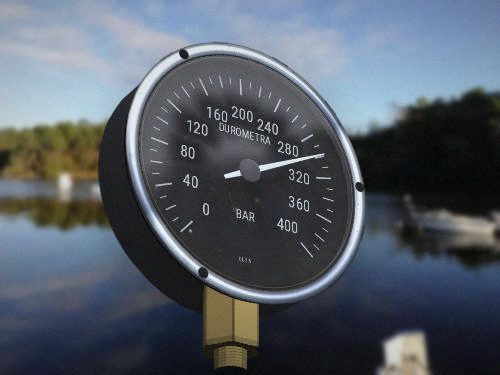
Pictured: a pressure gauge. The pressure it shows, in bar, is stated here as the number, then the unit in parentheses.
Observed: 300 (bar)
